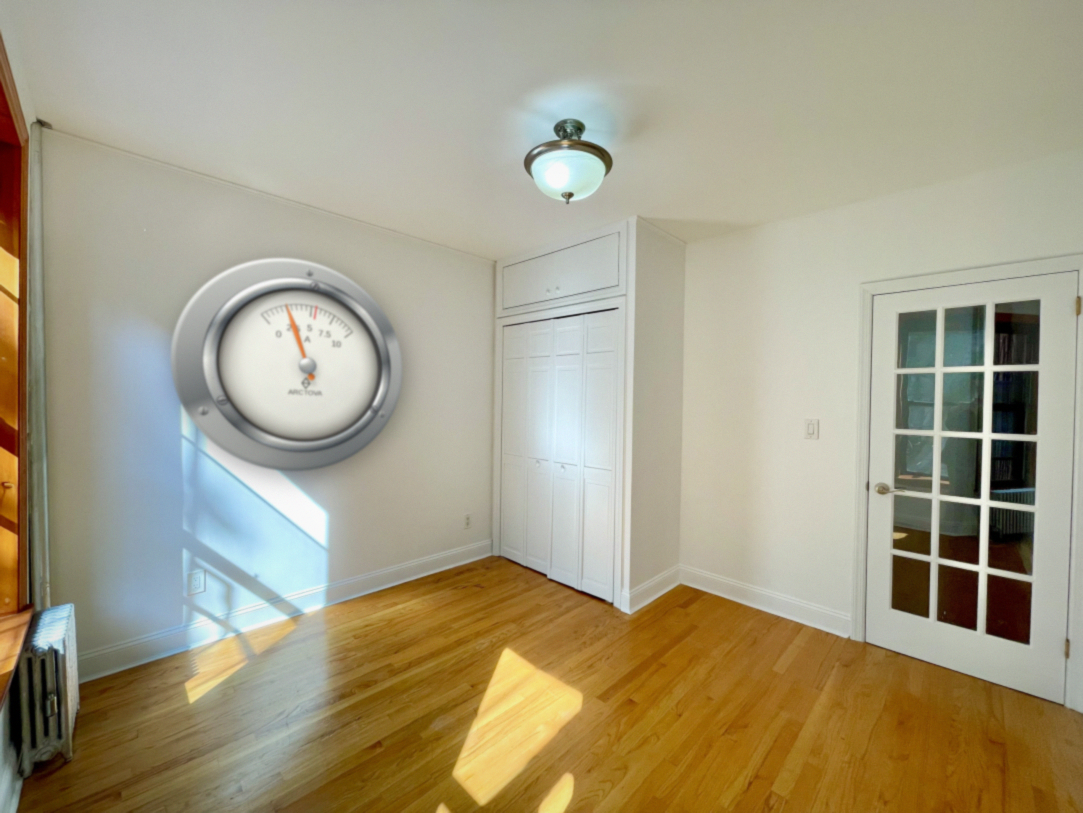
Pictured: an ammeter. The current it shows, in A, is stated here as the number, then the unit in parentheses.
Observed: 2.5 (A)
